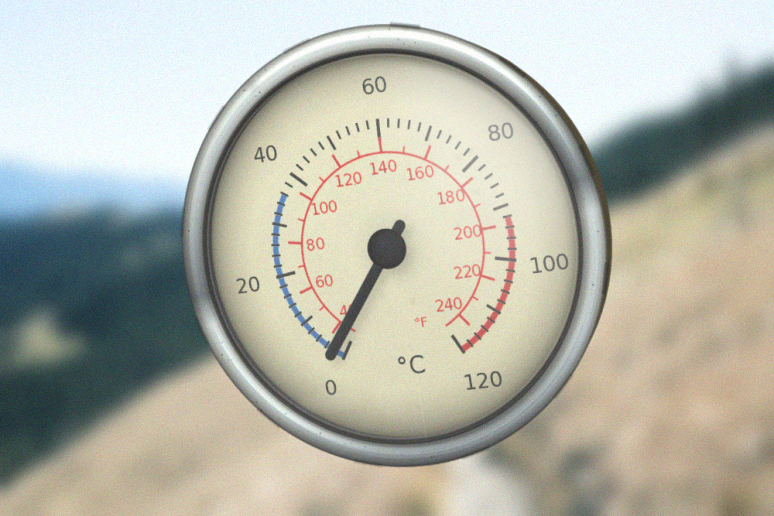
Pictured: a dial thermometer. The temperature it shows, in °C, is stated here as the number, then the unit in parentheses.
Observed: 2 (°C)
